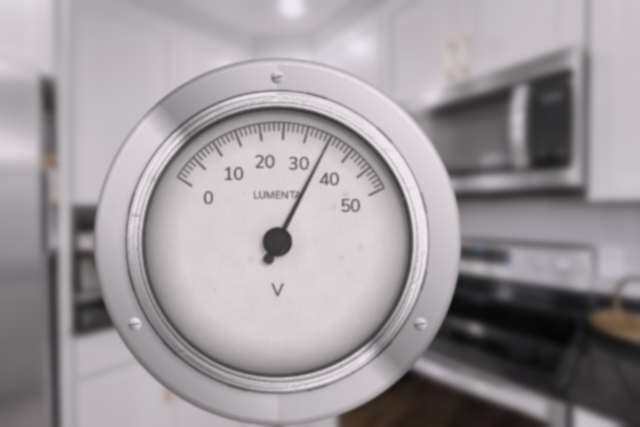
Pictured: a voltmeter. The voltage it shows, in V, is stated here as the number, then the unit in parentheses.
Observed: 35 (V)
